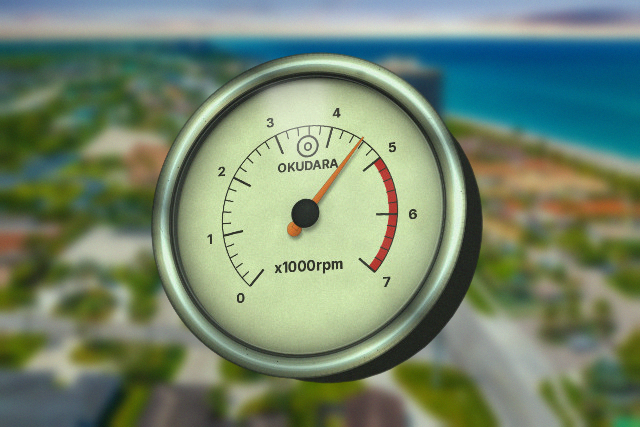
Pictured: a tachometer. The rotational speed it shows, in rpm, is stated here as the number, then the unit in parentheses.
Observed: 4600 (rpm)
